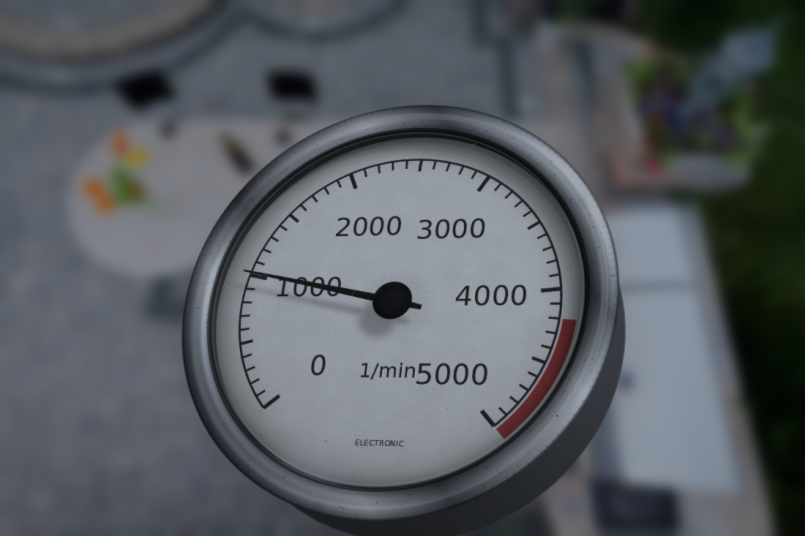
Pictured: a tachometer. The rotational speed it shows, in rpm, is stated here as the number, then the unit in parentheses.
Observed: 1000 (rpm)
